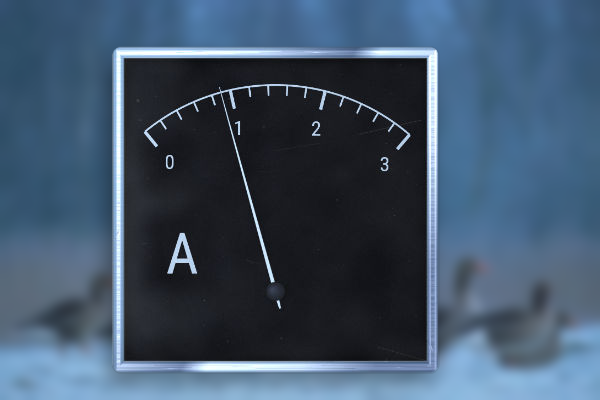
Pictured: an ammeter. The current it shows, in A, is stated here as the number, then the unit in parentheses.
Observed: 0.9 (A)
